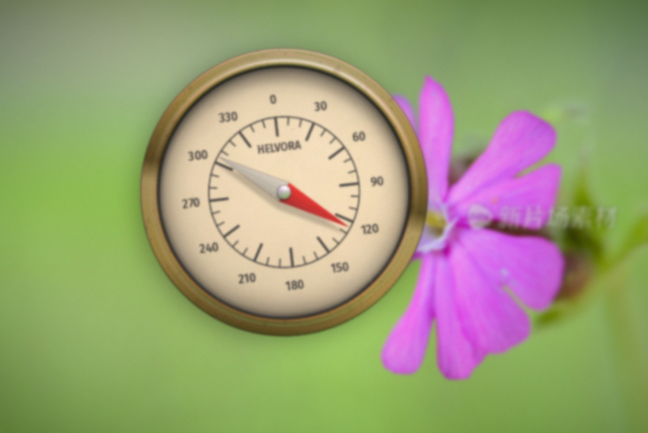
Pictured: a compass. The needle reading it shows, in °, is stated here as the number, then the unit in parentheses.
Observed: 125 (°)
